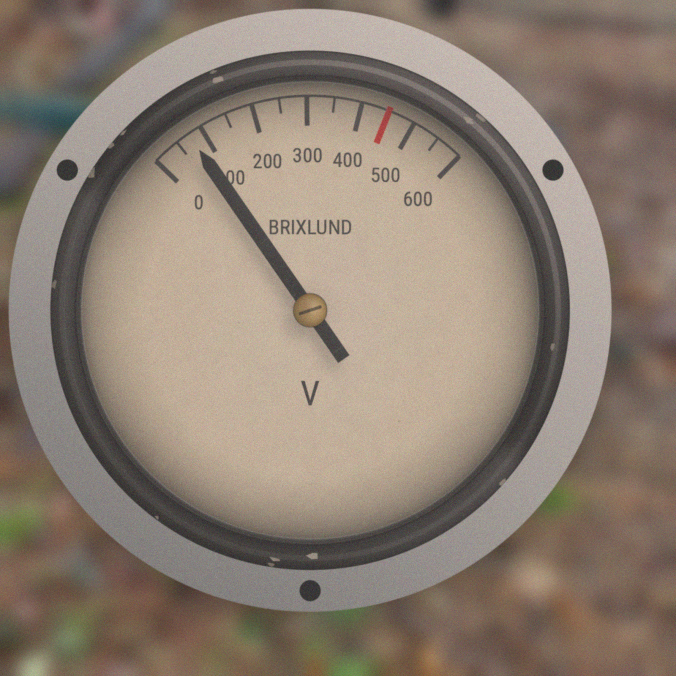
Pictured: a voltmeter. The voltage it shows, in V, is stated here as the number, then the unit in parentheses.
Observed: 75 (V)
